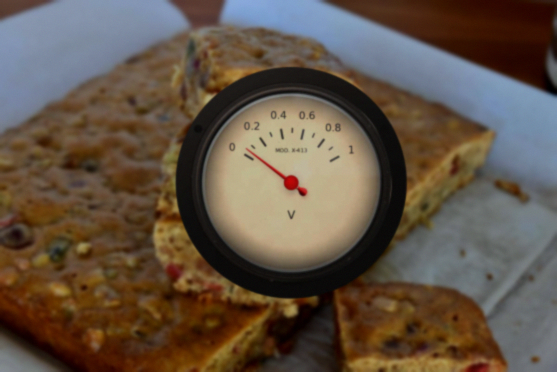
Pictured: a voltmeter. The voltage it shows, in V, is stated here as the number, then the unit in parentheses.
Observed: 0.05 (V)
